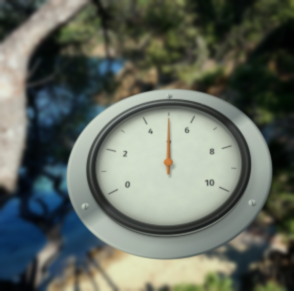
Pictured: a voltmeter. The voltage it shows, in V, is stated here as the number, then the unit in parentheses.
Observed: 5 (V)
